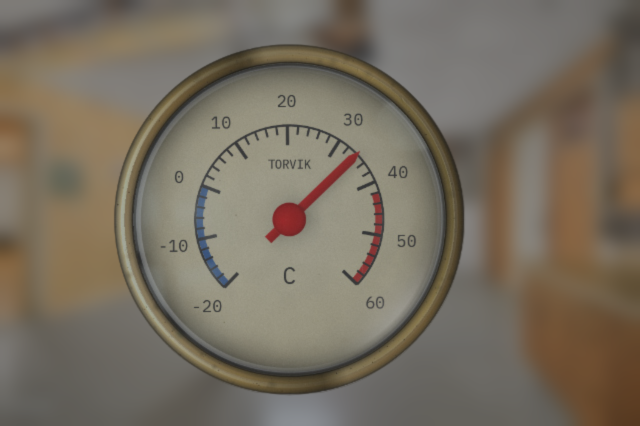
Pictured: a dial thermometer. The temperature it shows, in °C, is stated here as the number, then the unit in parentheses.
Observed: 34 (°C)
